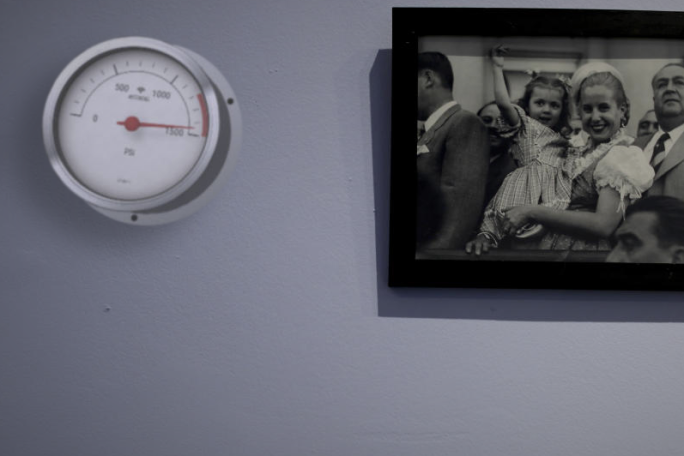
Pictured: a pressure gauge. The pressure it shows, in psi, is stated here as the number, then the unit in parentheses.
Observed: 1450 (psi)
